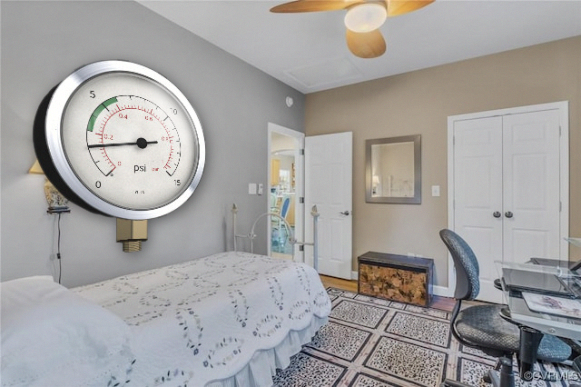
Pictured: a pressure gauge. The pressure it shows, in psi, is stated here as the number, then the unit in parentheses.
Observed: 2 (psi)
